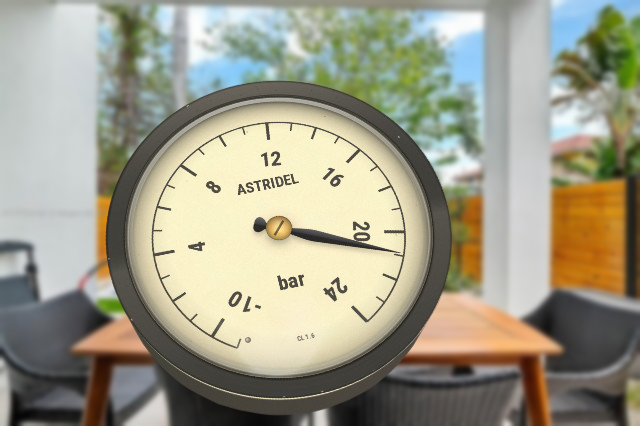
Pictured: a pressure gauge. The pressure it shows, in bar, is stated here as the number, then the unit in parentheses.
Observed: 21 (bar)
